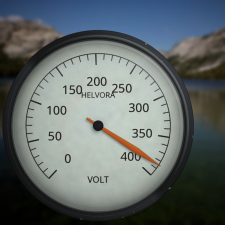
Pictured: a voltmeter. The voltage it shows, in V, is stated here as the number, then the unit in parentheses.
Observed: 385 (V)
